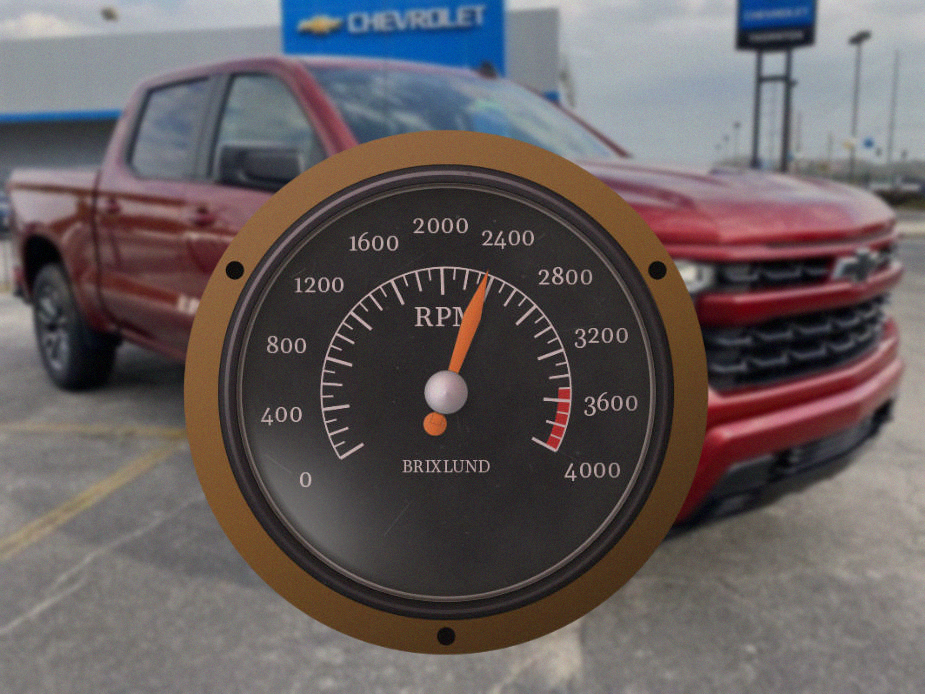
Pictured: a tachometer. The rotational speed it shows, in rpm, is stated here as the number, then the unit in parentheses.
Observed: 2350 (rpm)
